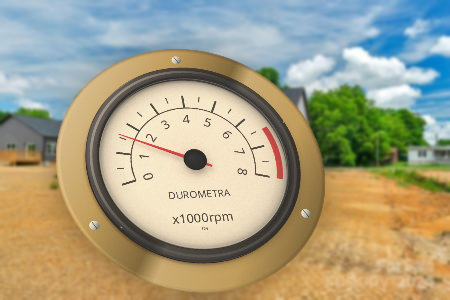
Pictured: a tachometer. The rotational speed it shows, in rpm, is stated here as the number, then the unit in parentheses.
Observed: 1500 (rpm)
